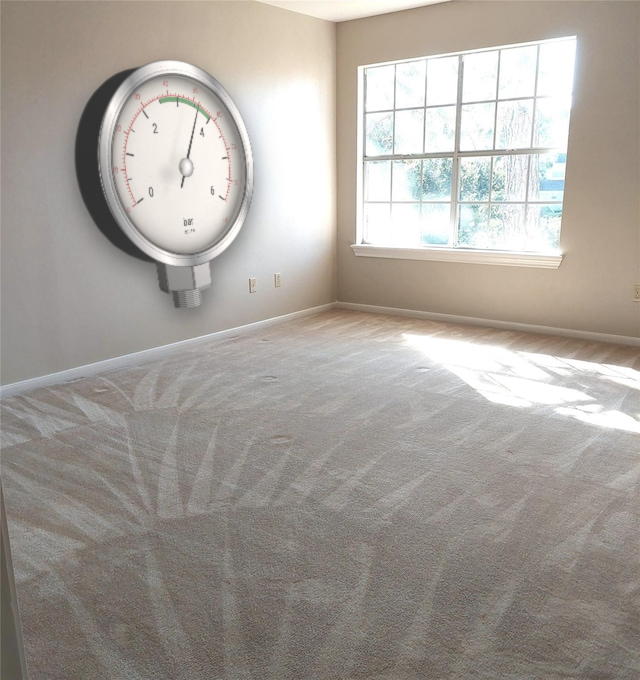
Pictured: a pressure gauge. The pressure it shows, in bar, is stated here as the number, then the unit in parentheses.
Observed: 3.5 (bar)
